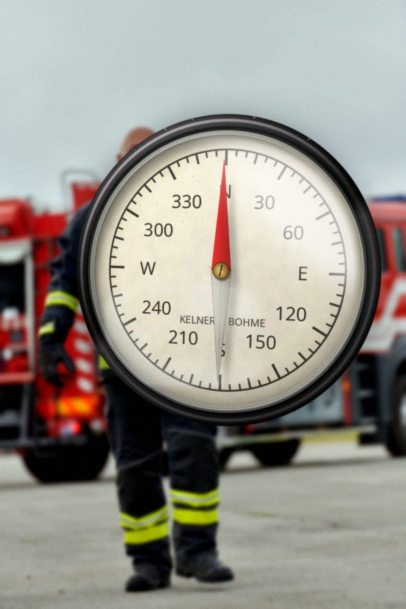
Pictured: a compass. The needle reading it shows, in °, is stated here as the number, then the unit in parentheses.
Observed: 0 (°)
